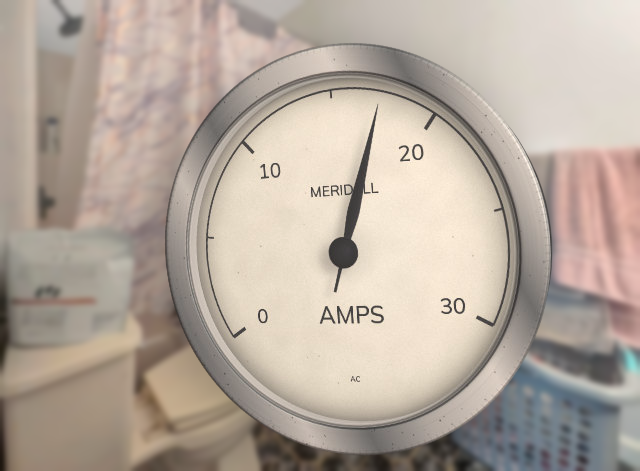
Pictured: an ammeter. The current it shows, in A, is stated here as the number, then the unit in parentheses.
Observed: 17.5 (A)
